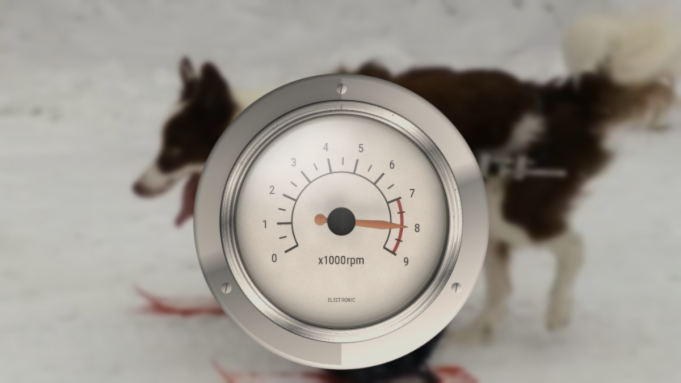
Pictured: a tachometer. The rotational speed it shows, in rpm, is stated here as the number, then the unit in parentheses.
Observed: 8000 (rpm)
